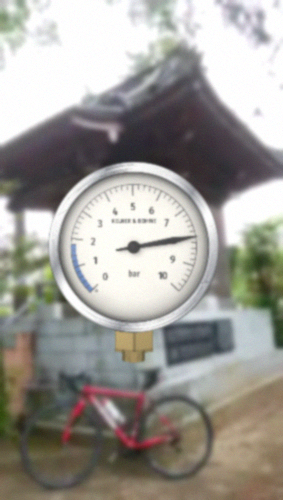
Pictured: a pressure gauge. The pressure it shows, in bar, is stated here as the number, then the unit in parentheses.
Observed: 8 (bar)
